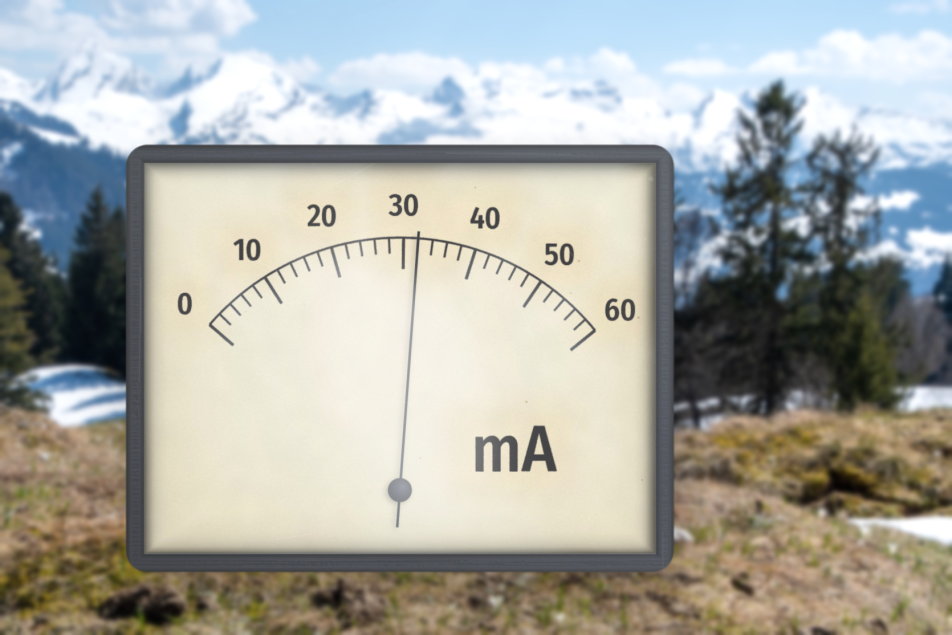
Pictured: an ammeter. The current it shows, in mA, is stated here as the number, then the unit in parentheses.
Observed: 32 (mA)
